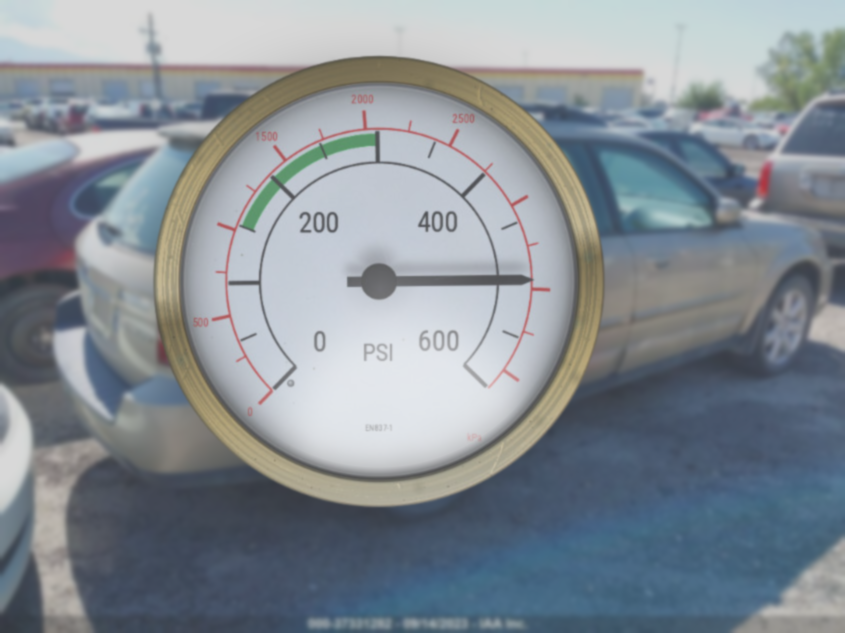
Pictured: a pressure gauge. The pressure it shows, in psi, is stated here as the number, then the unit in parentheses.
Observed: 500 (psi)
